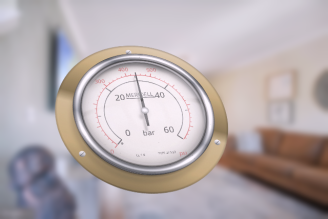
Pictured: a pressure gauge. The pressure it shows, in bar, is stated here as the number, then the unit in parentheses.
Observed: 30 (bar)
